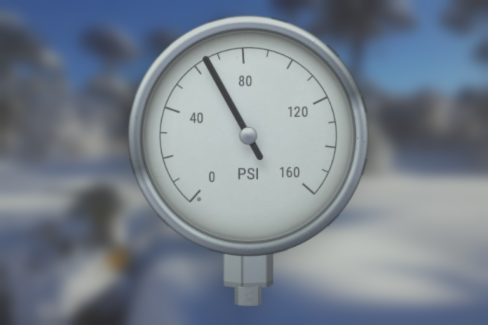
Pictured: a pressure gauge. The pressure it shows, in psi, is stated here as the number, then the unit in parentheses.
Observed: 65 (psi)
